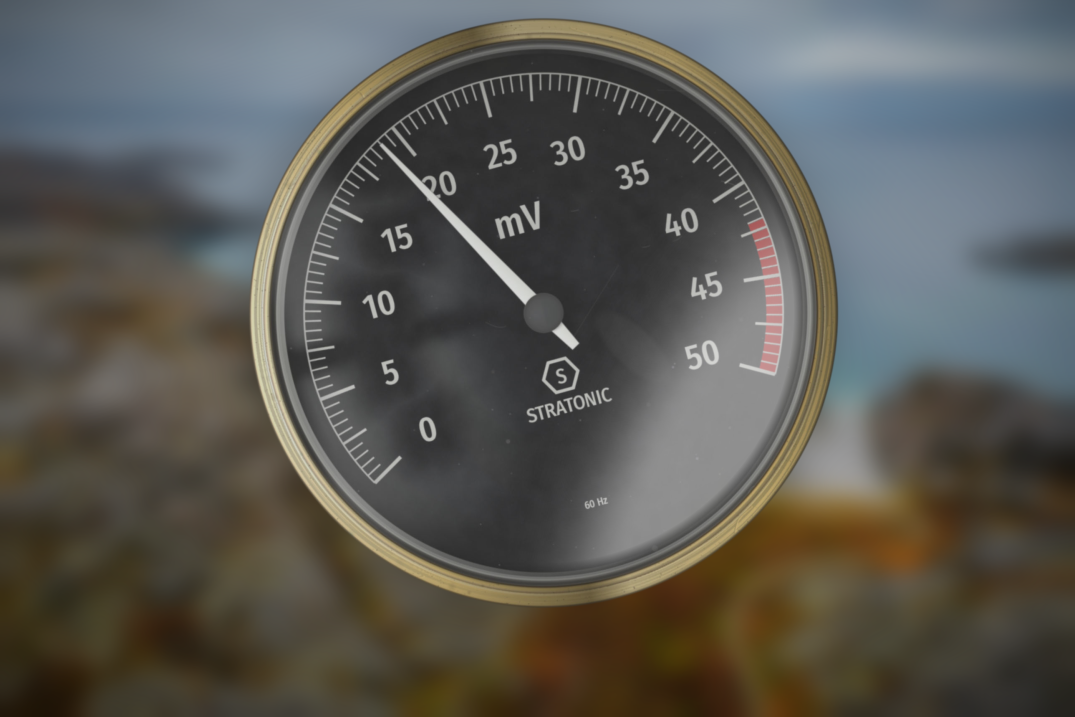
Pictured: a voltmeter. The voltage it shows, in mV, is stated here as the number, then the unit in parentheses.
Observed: 19 (mV)
